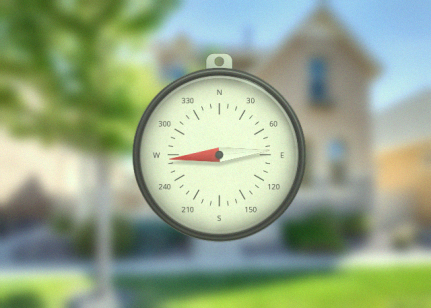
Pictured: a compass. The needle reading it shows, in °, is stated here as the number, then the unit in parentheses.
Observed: 265 (°)
